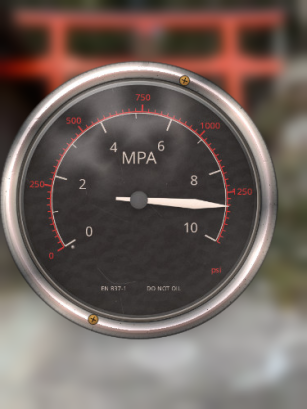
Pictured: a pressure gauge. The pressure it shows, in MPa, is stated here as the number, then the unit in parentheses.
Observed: 9 (MPa)
